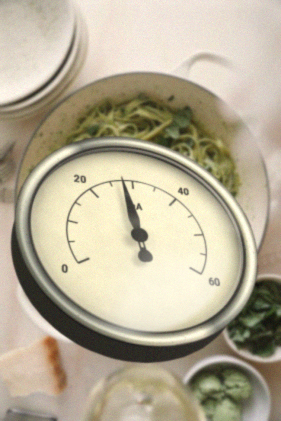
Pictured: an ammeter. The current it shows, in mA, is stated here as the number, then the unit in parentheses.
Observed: 27.5 (mA)
